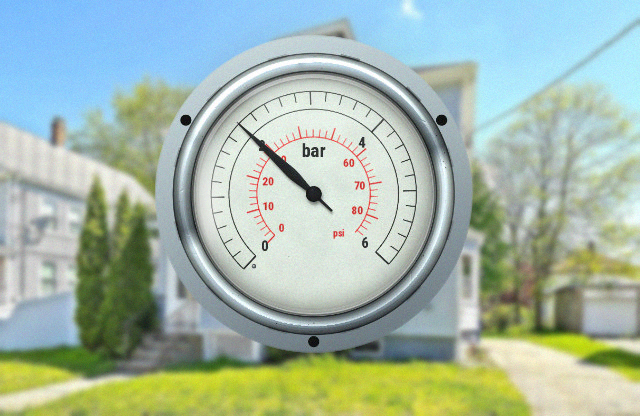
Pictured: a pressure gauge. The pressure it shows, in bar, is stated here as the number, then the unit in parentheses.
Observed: 2 (bar)
